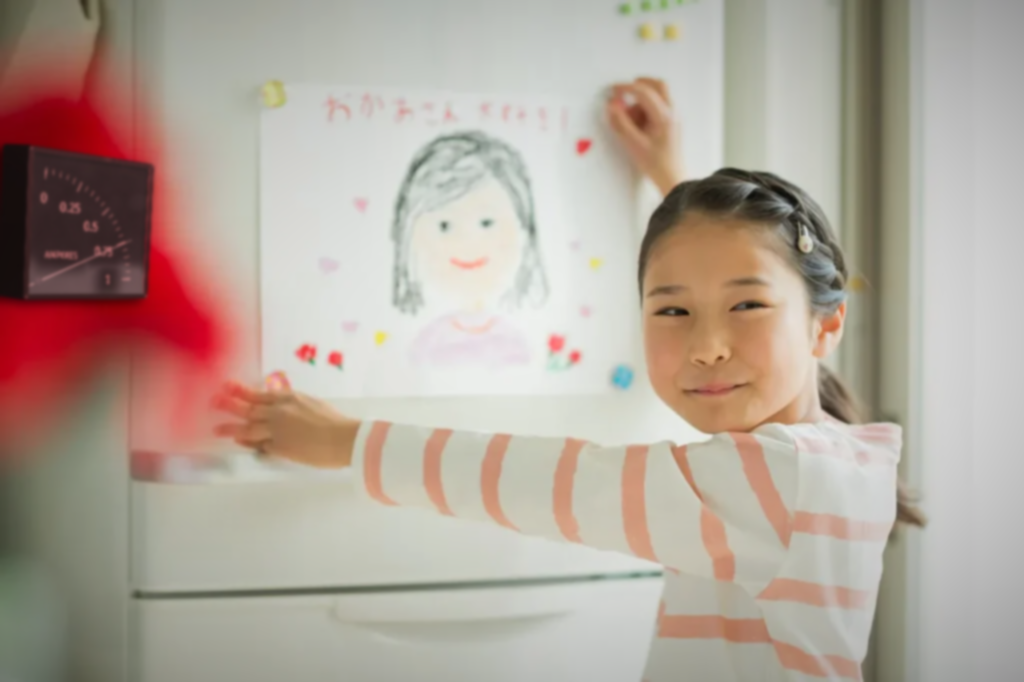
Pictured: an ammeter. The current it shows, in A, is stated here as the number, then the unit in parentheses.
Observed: 0.75 (A)
